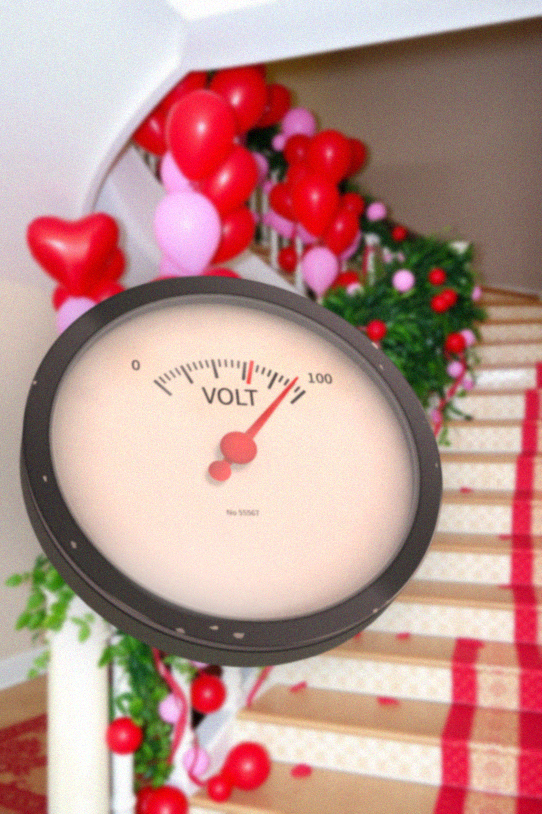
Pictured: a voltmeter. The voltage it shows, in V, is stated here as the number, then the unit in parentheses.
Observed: 92 (V)
